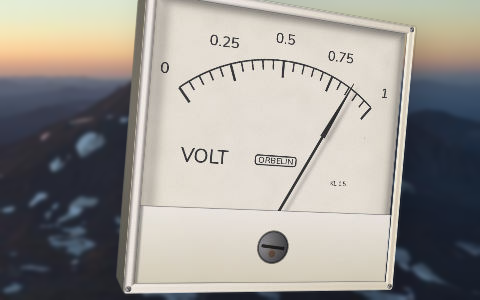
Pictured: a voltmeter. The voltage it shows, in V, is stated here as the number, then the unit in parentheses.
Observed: 0.85 (V)
